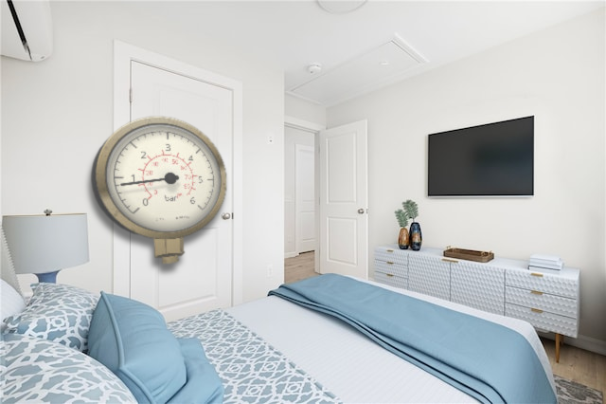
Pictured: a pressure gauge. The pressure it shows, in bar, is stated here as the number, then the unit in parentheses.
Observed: 0.8 (bar)
